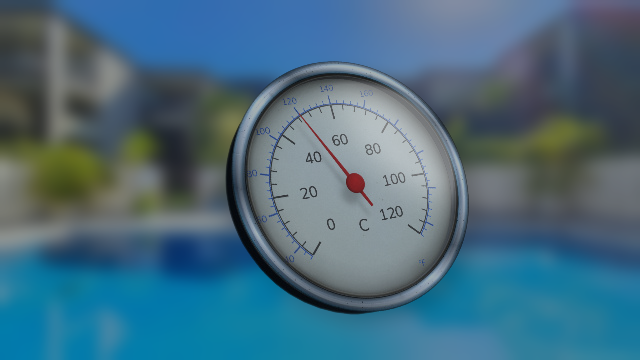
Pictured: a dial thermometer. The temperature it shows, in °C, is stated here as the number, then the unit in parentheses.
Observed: 48 (°C)
